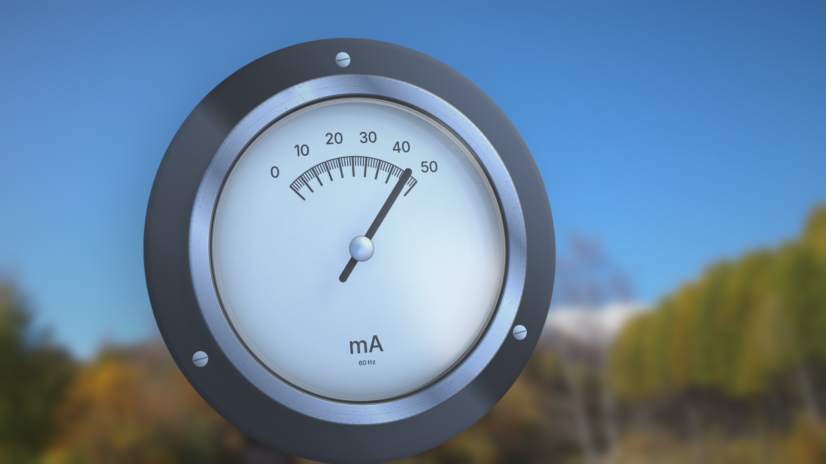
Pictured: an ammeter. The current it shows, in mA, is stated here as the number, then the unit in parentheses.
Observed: 45 (mA)
